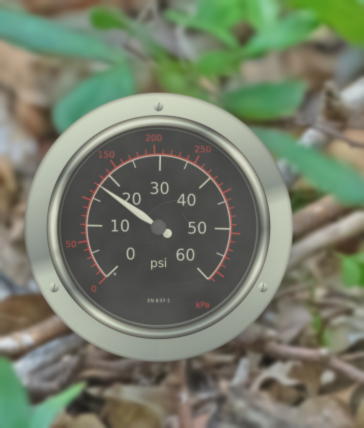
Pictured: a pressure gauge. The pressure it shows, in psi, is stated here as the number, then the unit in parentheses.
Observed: 17.5 (psi)
